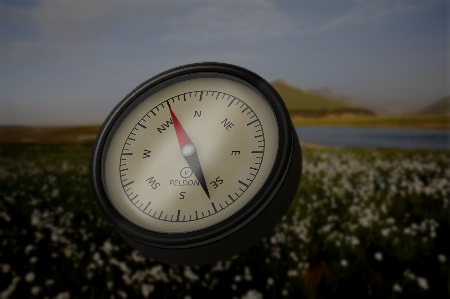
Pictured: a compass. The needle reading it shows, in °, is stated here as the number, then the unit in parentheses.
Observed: 330 (°)
